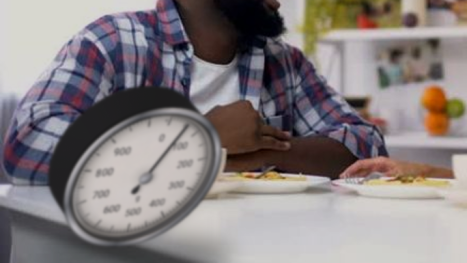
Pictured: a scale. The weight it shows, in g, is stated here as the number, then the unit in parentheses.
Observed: 50 (g)
